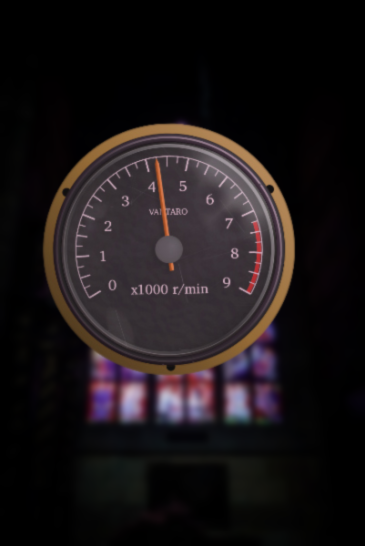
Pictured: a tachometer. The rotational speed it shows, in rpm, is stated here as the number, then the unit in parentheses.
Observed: 4250 (rpm)
